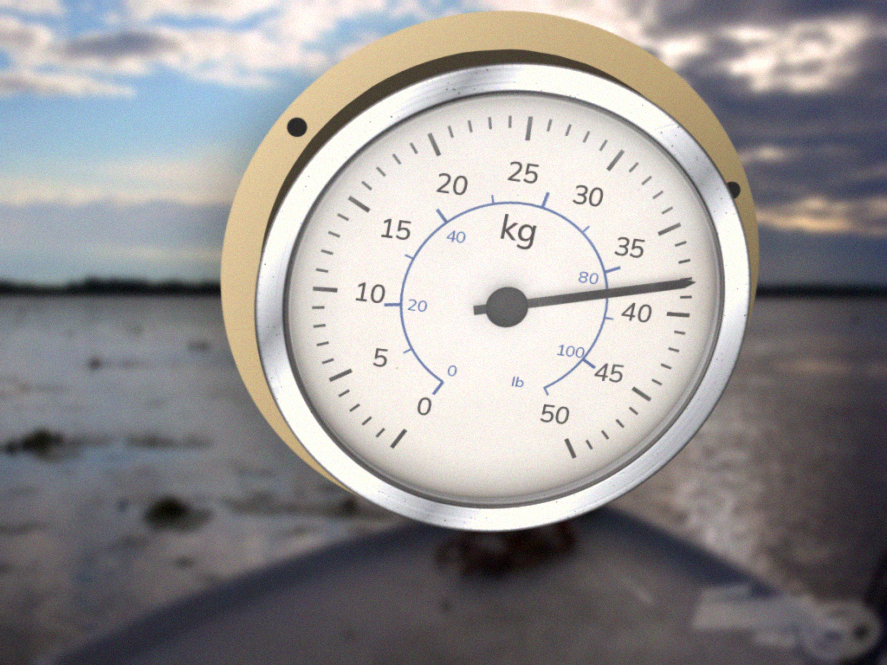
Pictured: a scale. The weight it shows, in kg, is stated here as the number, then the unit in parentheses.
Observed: 38 (kg)
